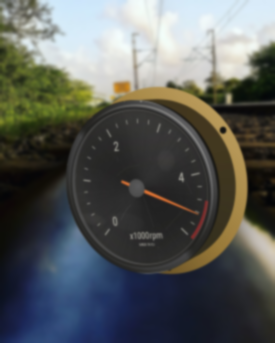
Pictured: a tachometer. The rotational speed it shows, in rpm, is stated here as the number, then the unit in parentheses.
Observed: 4600 (rpm)
